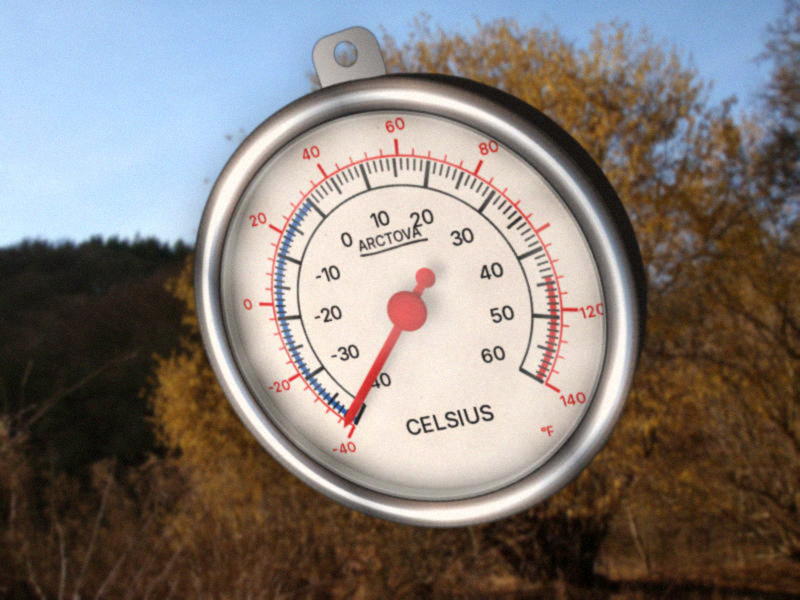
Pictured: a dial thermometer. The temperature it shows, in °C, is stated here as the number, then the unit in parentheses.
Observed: -39 (°C)
